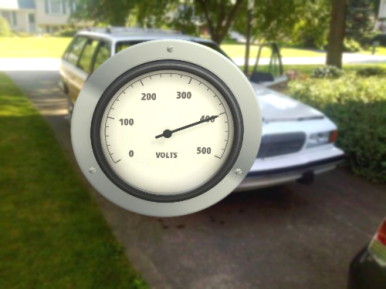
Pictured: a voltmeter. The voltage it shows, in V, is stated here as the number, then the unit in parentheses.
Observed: 400 (V)
